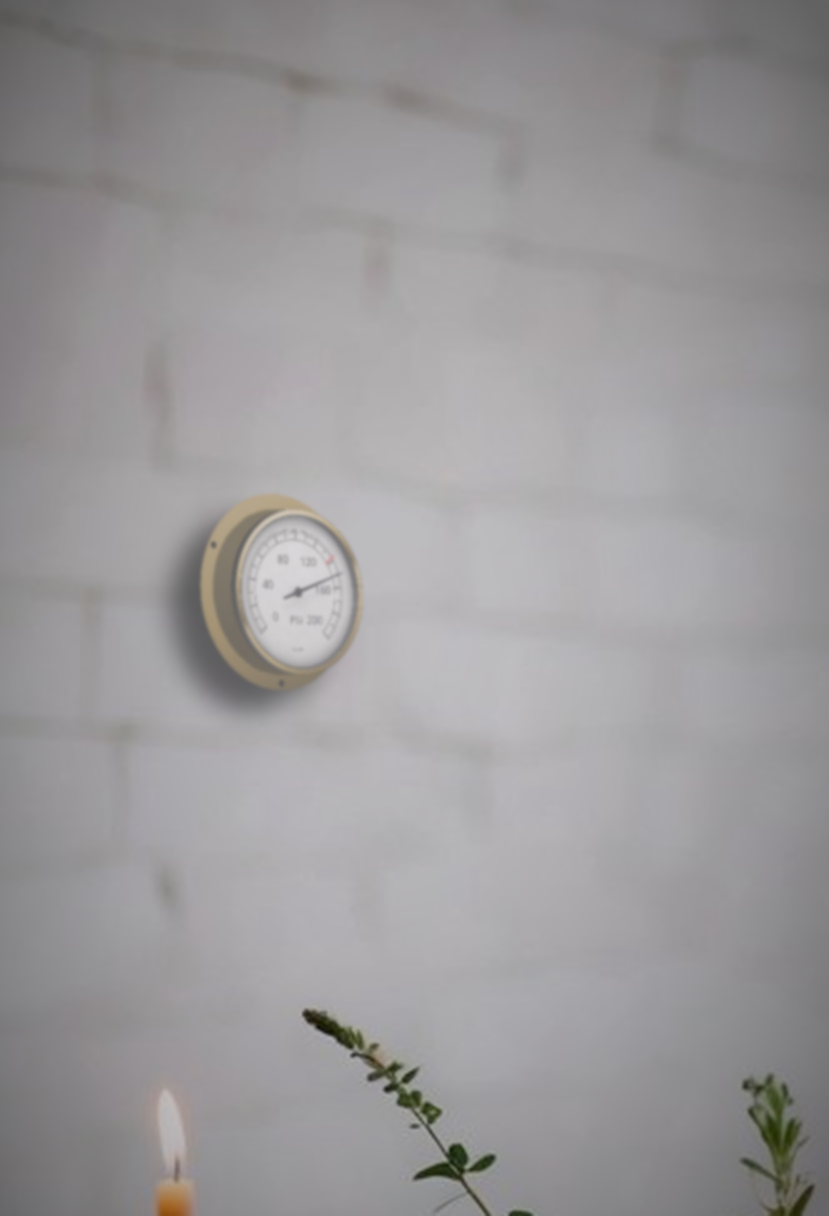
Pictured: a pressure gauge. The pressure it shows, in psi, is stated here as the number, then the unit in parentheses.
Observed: 150 (psi)
